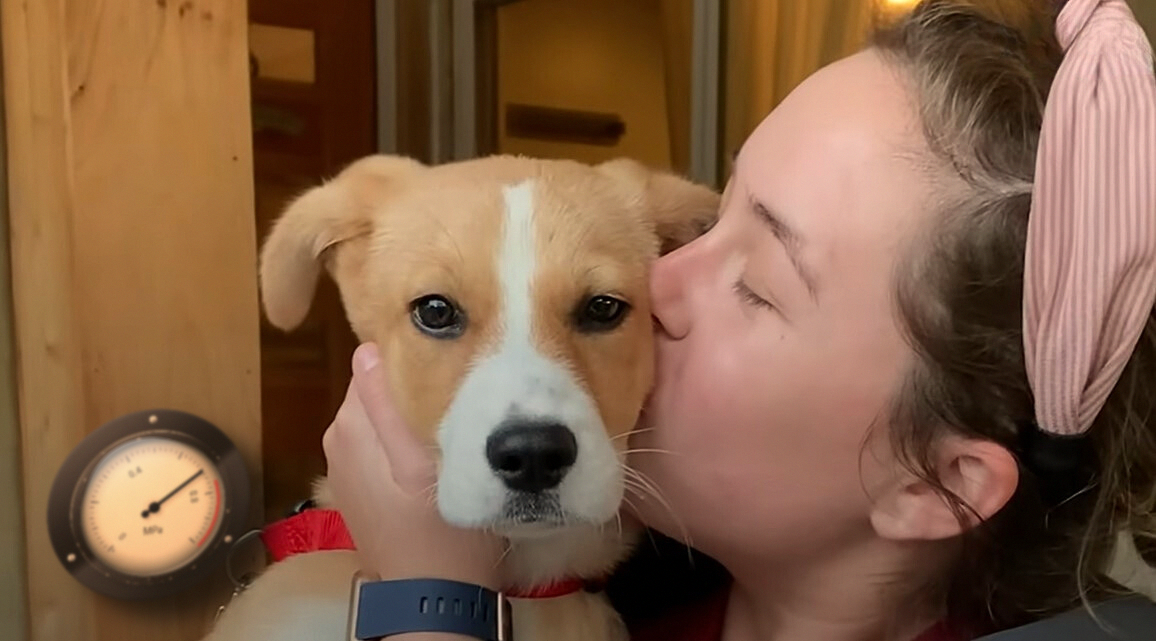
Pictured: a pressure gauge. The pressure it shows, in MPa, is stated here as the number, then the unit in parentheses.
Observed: 0.7 (MPa)
